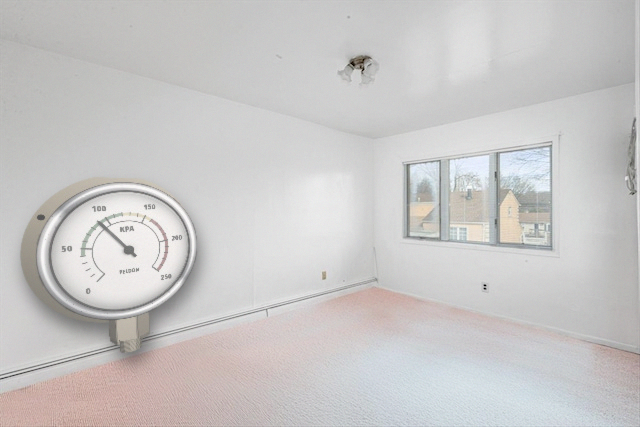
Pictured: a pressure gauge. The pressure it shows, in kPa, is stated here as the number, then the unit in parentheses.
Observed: 90 (kPa)
